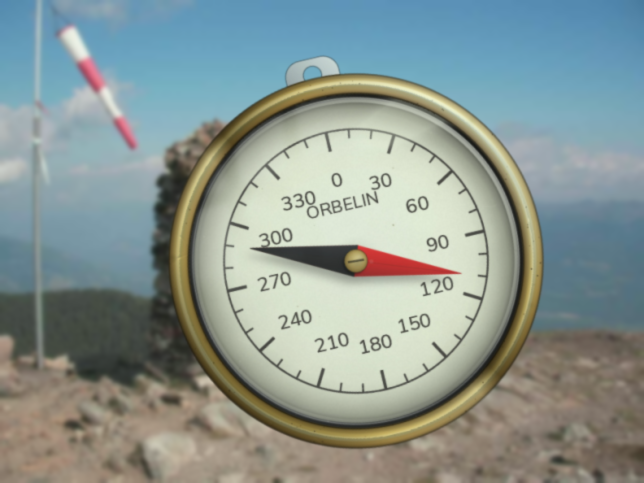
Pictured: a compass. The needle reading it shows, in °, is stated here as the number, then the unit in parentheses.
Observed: 110 (°)
